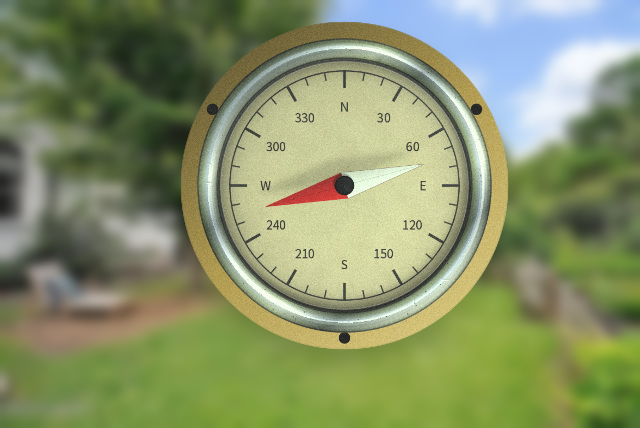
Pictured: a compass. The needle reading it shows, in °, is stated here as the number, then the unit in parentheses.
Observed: 255 (°)
